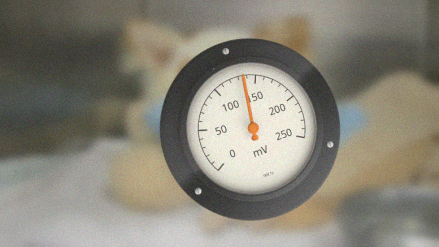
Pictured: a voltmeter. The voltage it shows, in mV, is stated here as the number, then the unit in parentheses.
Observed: 135 (mV)
